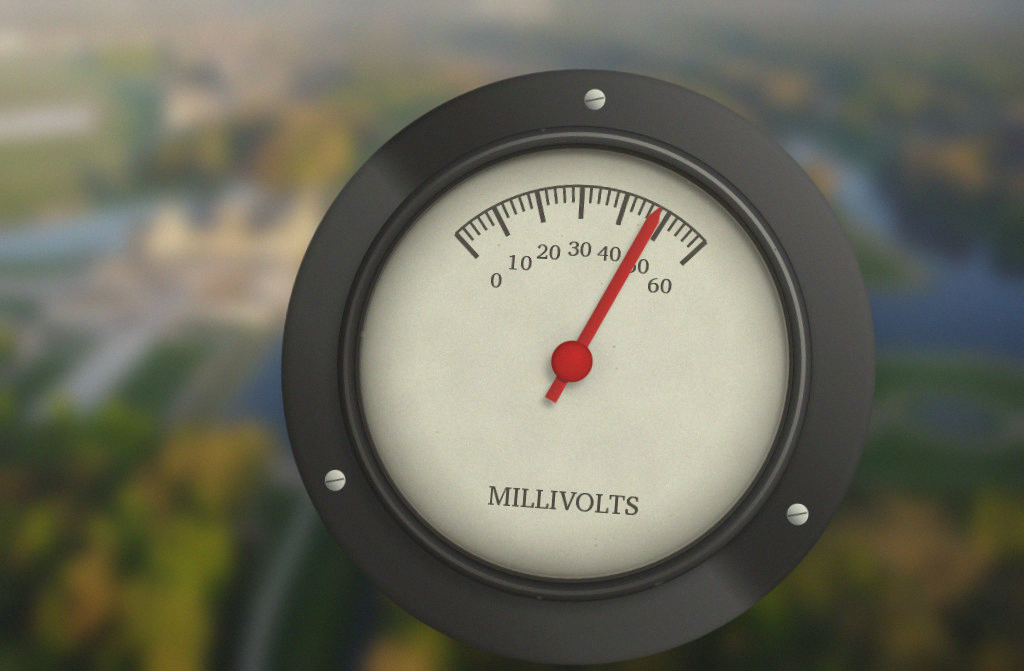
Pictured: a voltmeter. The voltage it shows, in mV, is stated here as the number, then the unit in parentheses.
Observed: 48 (mV)
